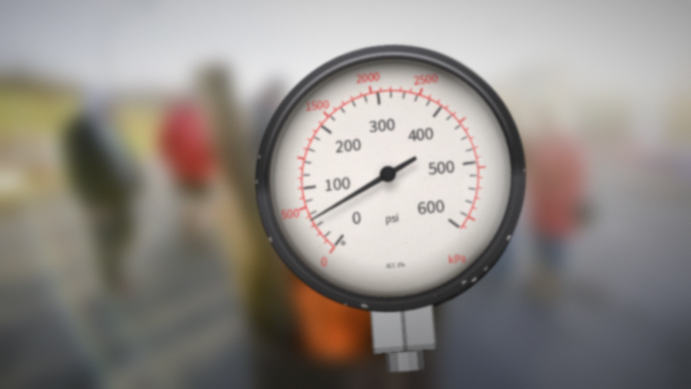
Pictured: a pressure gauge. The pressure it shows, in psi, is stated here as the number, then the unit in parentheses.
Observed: 50 (psi)
